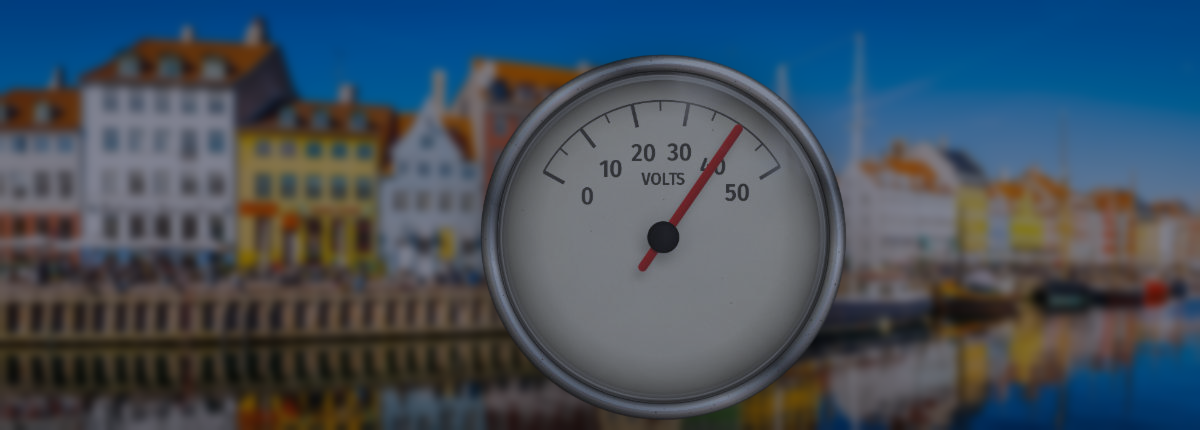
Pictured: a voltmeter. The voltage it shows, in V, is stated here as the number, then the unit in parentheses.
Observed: 40 (V)
